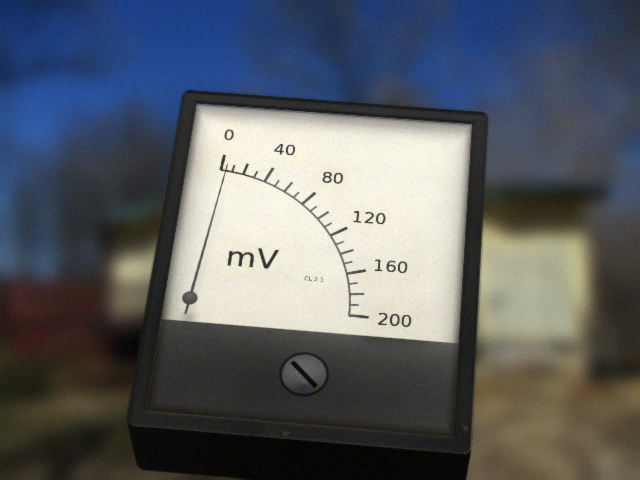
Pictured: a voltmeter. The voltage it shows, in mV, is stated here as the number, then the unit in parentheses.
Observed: 5 (mV)
